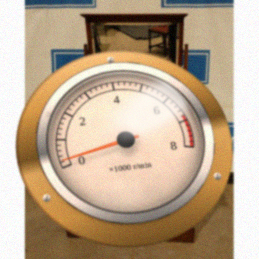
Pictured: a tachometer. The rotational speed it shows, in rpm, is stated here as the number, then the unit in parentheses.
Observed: 200 (rpm)
